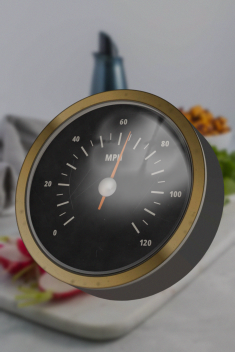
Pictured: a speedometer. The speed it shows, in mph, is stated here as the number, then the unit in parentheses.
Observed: 65 (mph)
